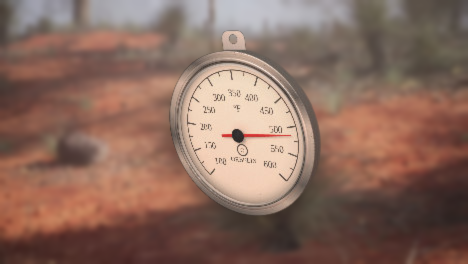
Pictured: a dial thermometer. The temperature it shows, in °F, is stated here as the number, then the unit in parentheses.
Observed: 512.5 (°F)
